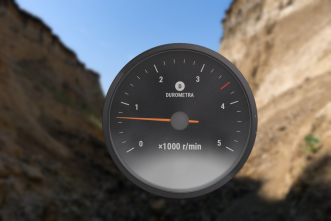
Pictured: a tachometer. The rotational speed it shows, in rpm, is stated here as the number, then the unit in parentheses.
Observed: 700 (rpm)
